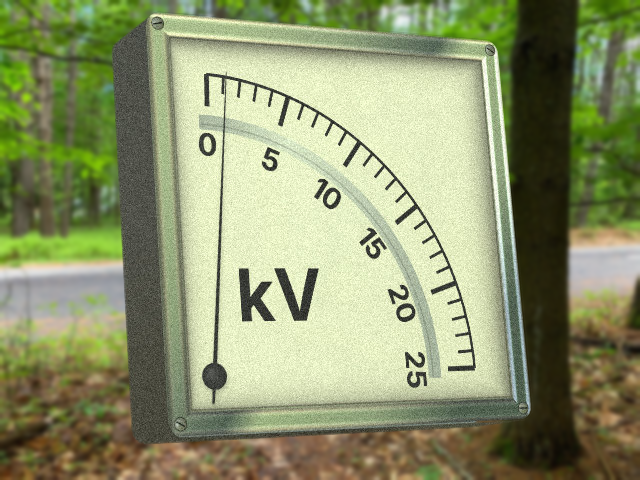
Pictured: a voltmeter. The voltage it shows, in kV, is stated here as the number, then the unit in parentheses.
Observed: 1 (kV)
